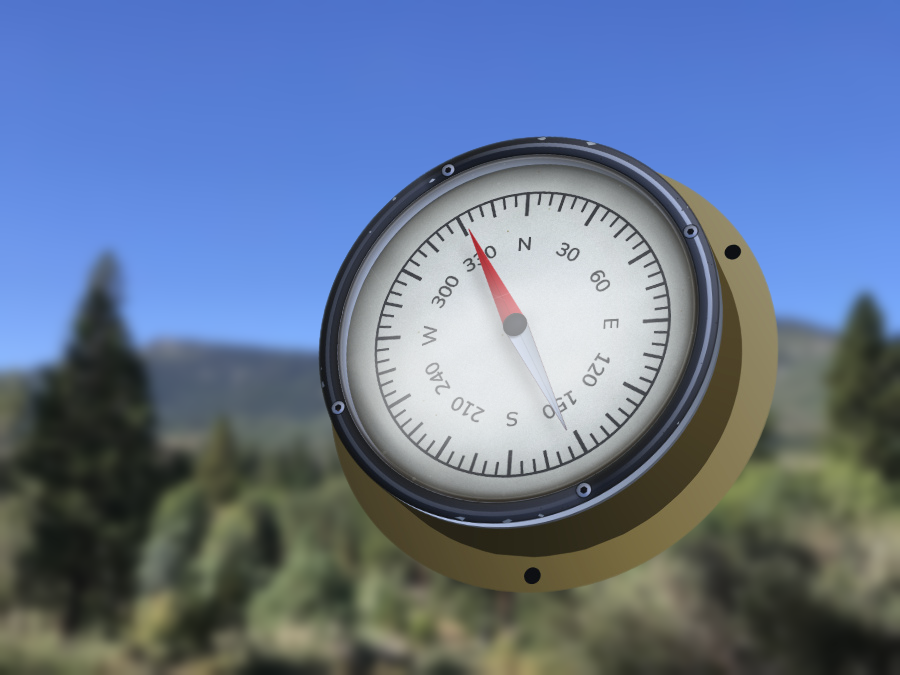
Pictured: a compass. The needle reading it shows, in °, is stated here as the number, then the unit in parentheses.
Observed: 332.5 (°)
